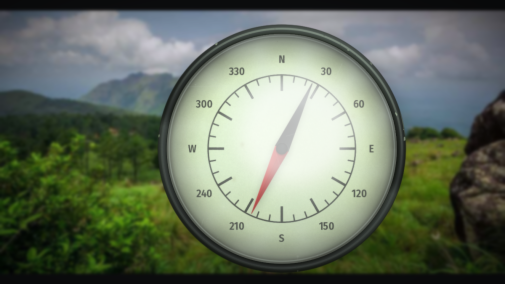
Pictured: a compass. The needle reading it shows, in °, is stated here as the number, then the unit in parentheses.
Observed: 205 (°)
